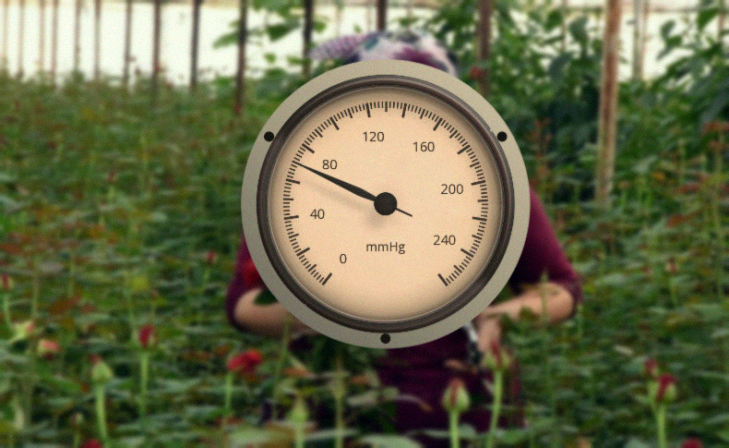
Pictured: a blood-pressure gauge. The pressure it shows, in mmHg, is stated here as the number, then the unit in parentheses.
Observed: 70 (mmHg)
